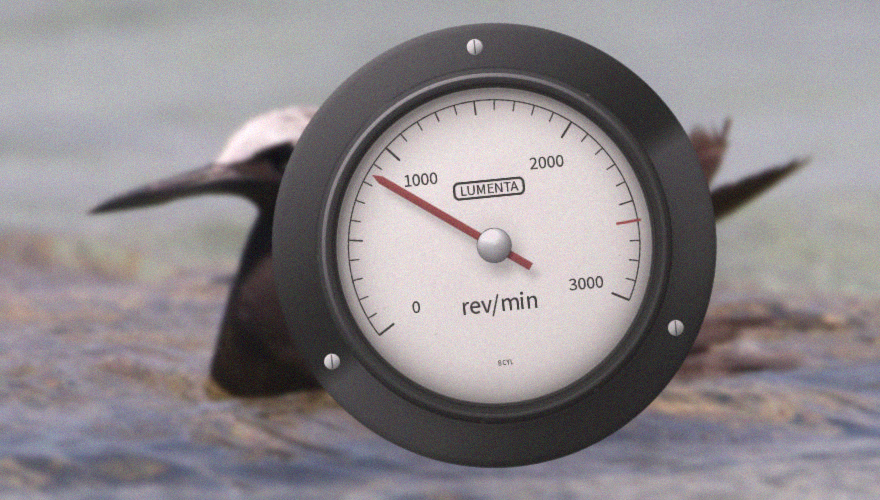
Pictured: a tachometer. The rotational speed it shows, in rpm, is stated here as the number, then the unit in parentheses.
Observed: 850 (rpm)
